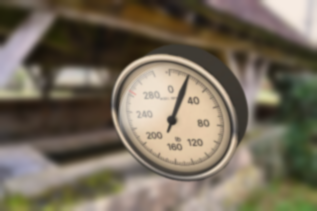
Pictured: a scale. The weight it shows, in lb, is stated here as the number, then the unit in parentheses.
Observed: 20 (lb)
